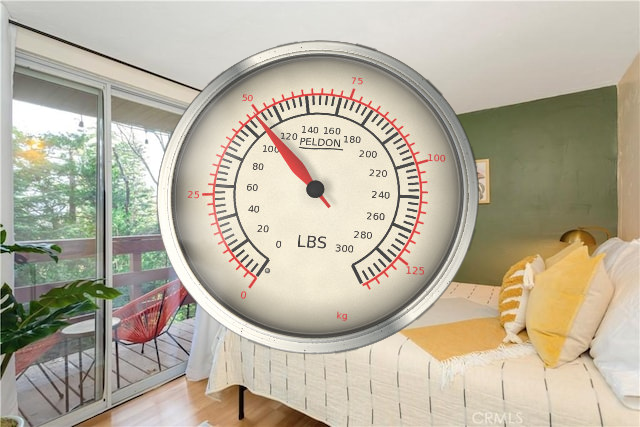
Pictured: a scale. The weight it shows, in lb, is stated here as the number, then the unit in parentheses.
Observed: 108 (lb)
